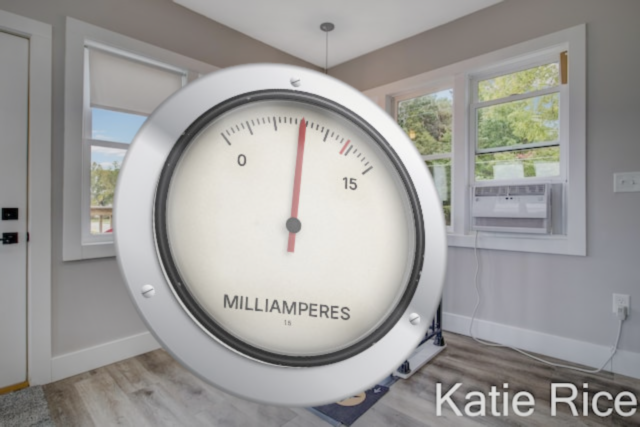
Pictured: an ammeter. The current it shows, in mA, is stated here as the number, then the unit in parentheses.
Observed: 7.5 (mA)
